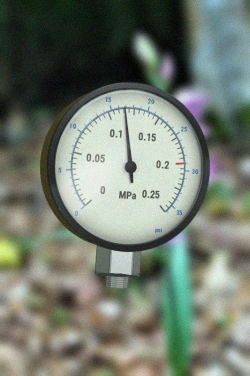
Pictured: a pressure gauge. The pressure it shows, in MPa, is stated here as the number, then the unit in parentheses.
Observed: 0.115 (MPa)
